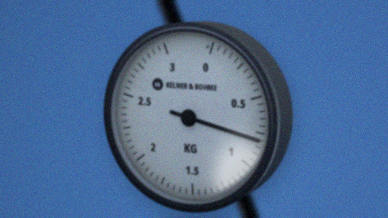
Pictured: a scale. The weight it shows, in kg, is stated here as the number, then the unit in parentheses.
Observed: 0.8 (kg)
